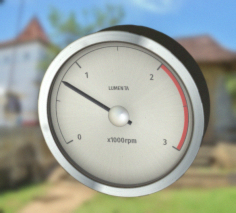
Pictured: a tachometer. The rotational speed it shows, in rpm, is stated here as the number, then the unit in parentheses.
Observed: 750 (rpm)
